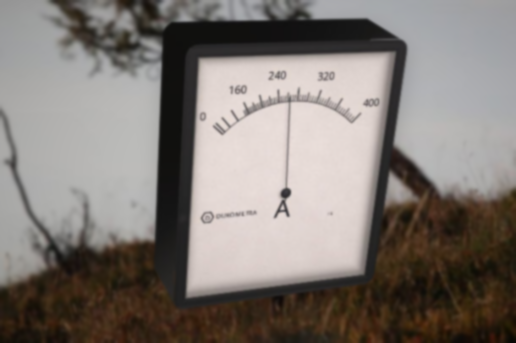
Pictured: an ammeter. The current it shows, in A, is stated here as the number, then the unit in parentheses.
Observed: 260 (A)
